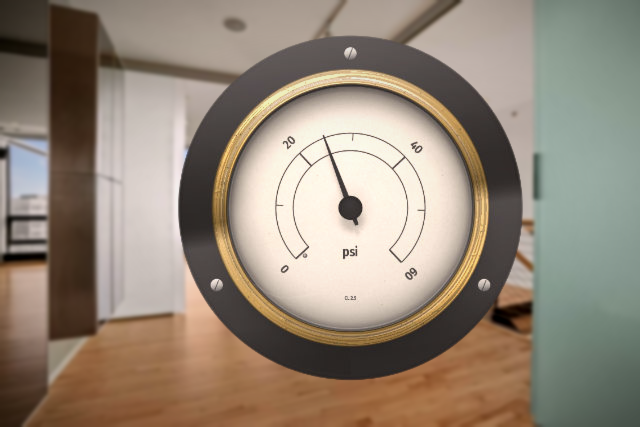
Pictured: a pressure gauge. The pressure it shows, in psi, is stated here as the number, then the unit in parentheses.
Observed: 25 (psi)
